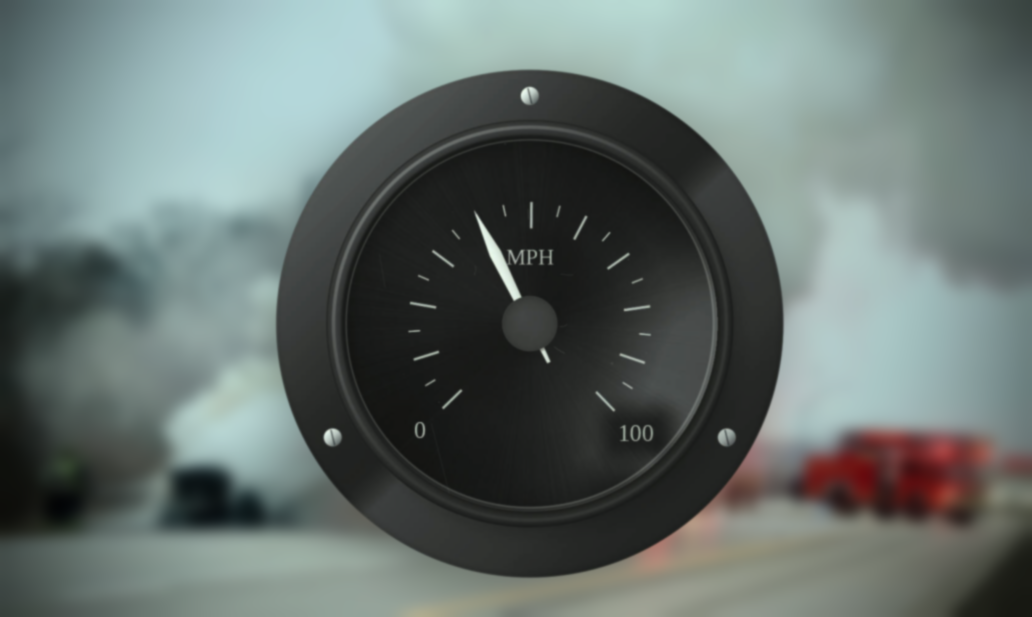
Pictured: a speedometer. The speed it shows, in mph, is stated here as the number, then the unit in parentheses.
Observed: 40 (mph)
